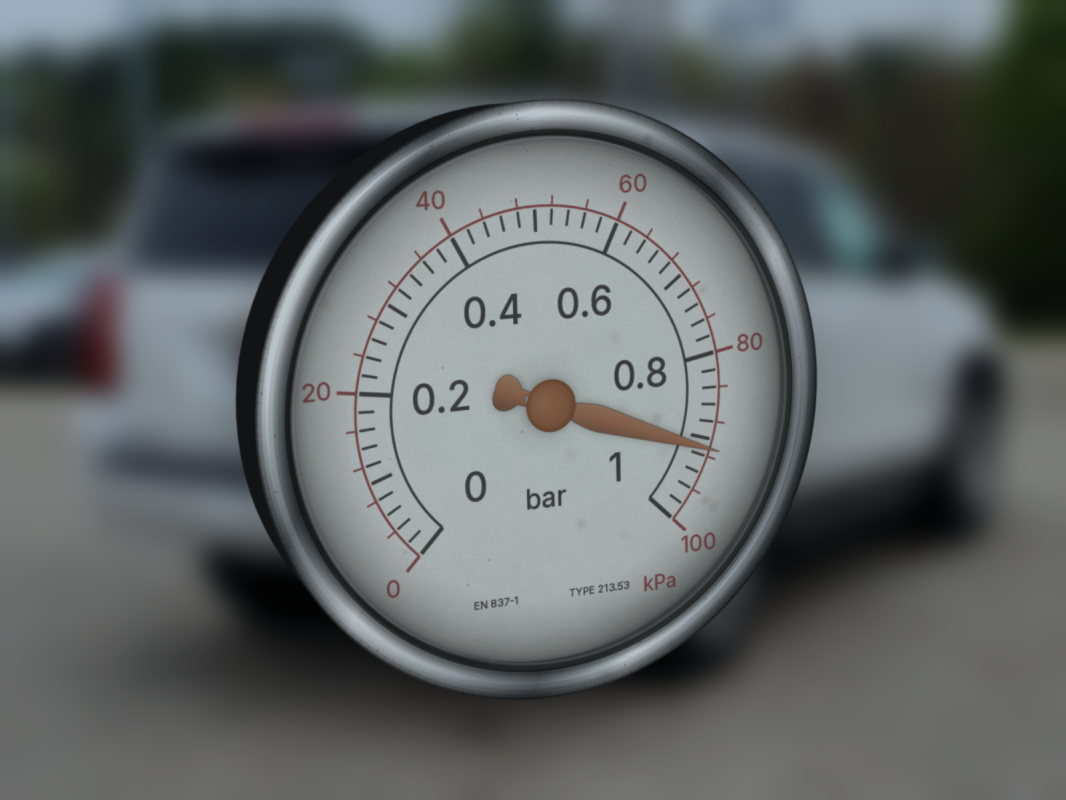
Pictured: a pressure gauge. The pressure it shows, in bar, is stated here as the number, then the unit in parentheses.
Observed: 0.91 (bar)
